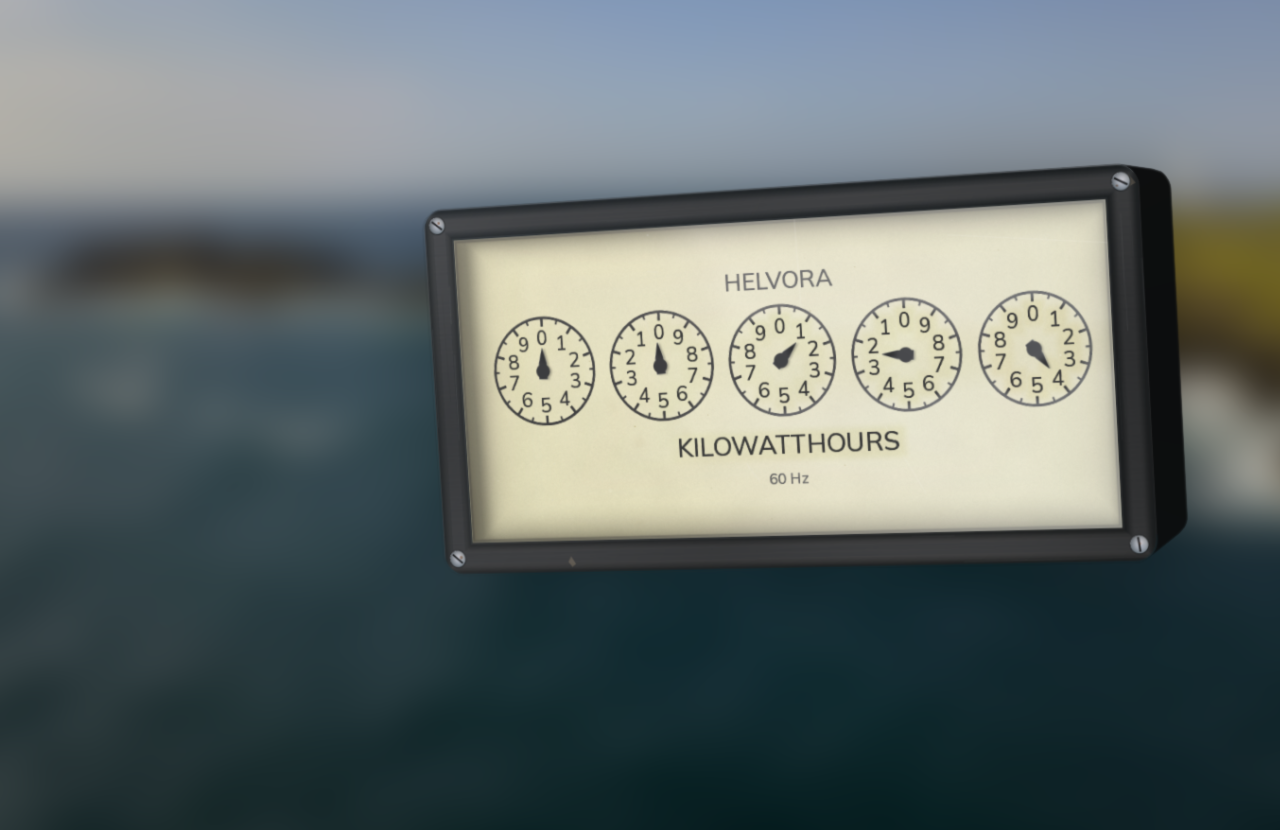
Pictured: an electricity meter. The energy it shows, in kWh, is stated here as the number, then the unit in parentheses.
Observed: 124 (kWh)
